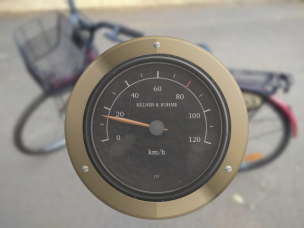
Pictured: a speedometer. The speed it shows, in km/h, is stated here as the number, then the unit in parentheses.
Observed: 15 (km/h)
